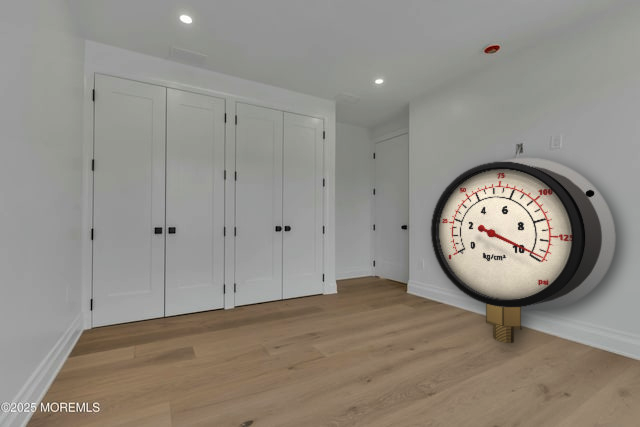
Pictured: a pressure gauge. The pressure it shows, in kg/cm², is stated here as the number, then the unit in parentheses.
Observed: 9.75 (kg/cm²)
